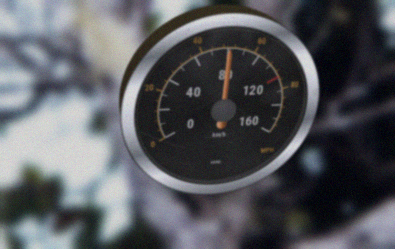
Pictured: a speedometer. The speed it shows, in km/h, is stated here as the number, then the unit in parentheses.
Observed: 80 (km/h)
